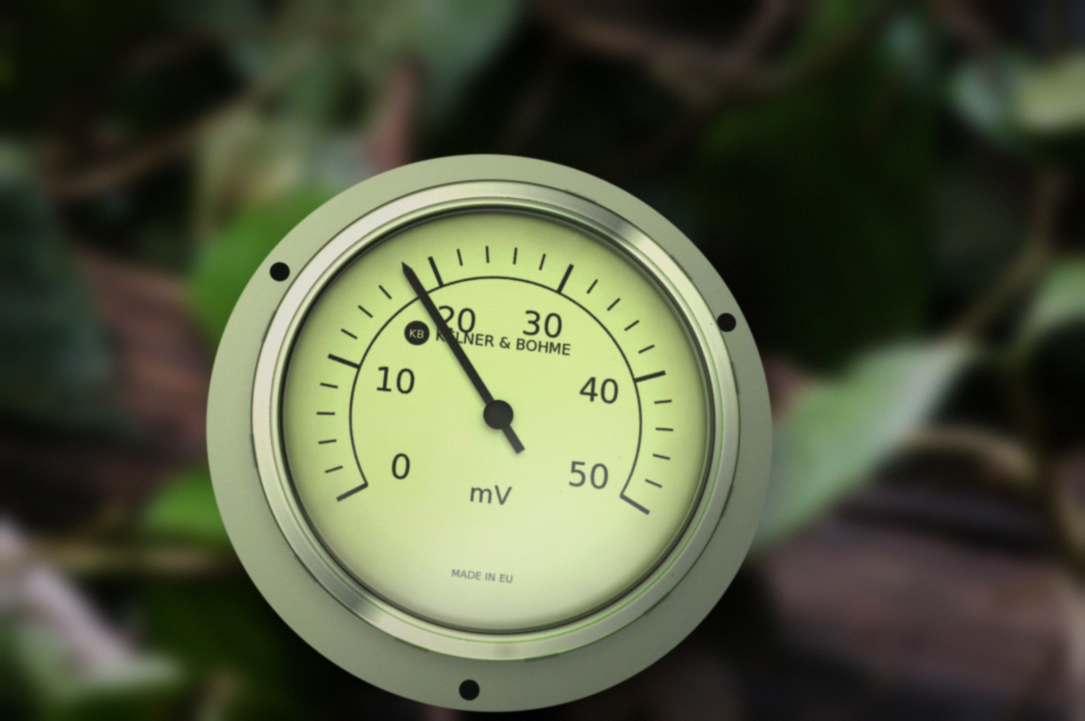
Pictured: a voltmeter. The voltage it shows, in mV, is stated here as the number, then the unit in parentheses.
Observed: 18 (mV)
